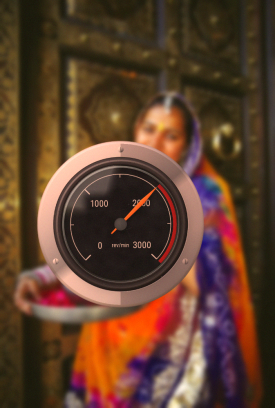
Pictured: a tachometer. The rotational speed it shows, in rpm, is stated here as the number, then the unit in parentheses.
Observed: 2000 (rpm)
